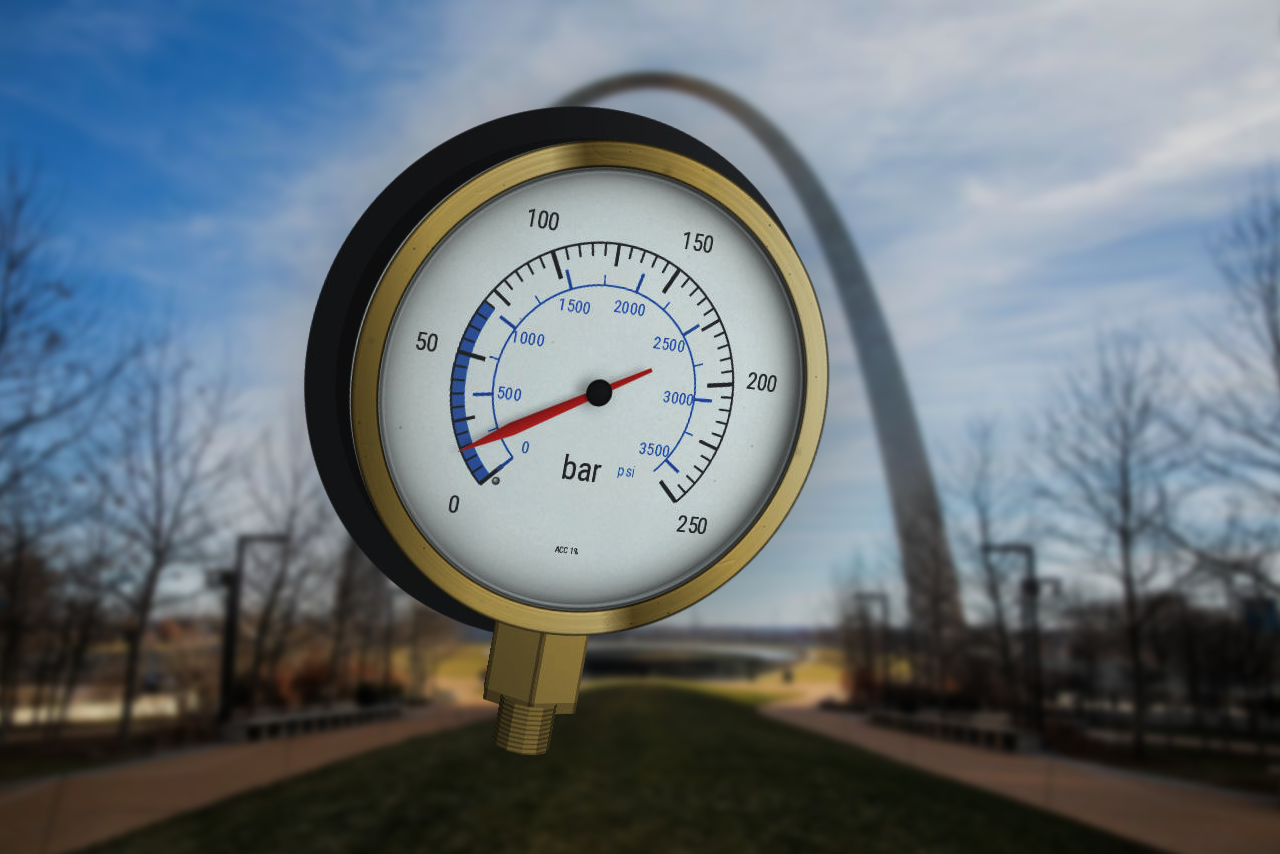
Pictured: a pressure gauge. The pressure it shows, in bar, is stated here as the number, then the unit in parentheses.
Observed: 15 (bar)
